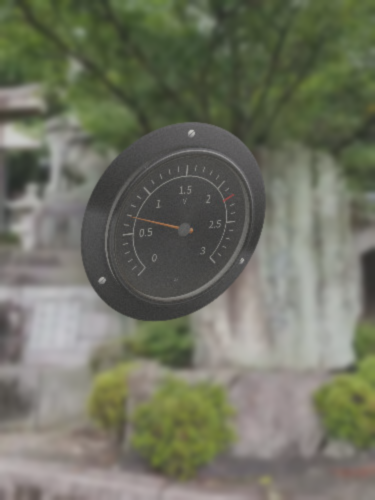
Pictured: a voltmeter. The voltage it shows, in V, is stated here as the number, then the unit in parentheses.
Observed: 0.7 (V)
